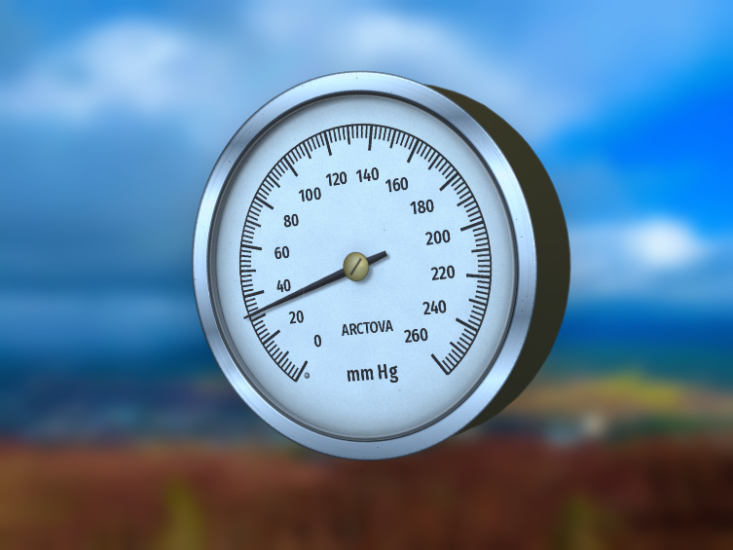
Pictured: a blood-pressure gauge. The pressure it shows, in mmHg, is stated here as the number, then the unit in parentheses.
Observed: 32 (mmHg)
